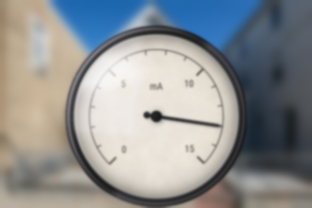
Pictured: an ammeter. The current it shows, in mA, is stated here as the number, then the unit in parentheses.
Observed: 13 (mA)
